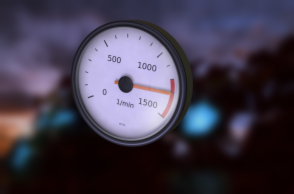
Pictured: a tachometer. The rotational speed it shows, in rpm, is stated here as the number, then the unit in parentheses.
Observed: 1300 (rpm)
